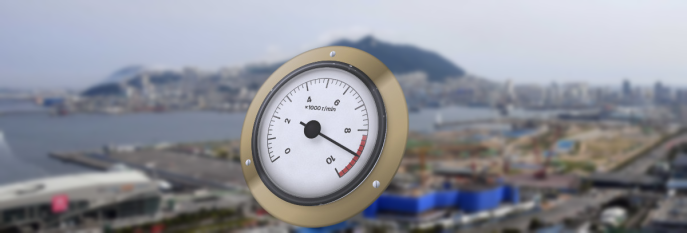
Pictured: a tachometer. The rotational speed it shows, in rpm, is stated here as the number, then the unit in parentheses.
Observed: 9000 (rpm)
